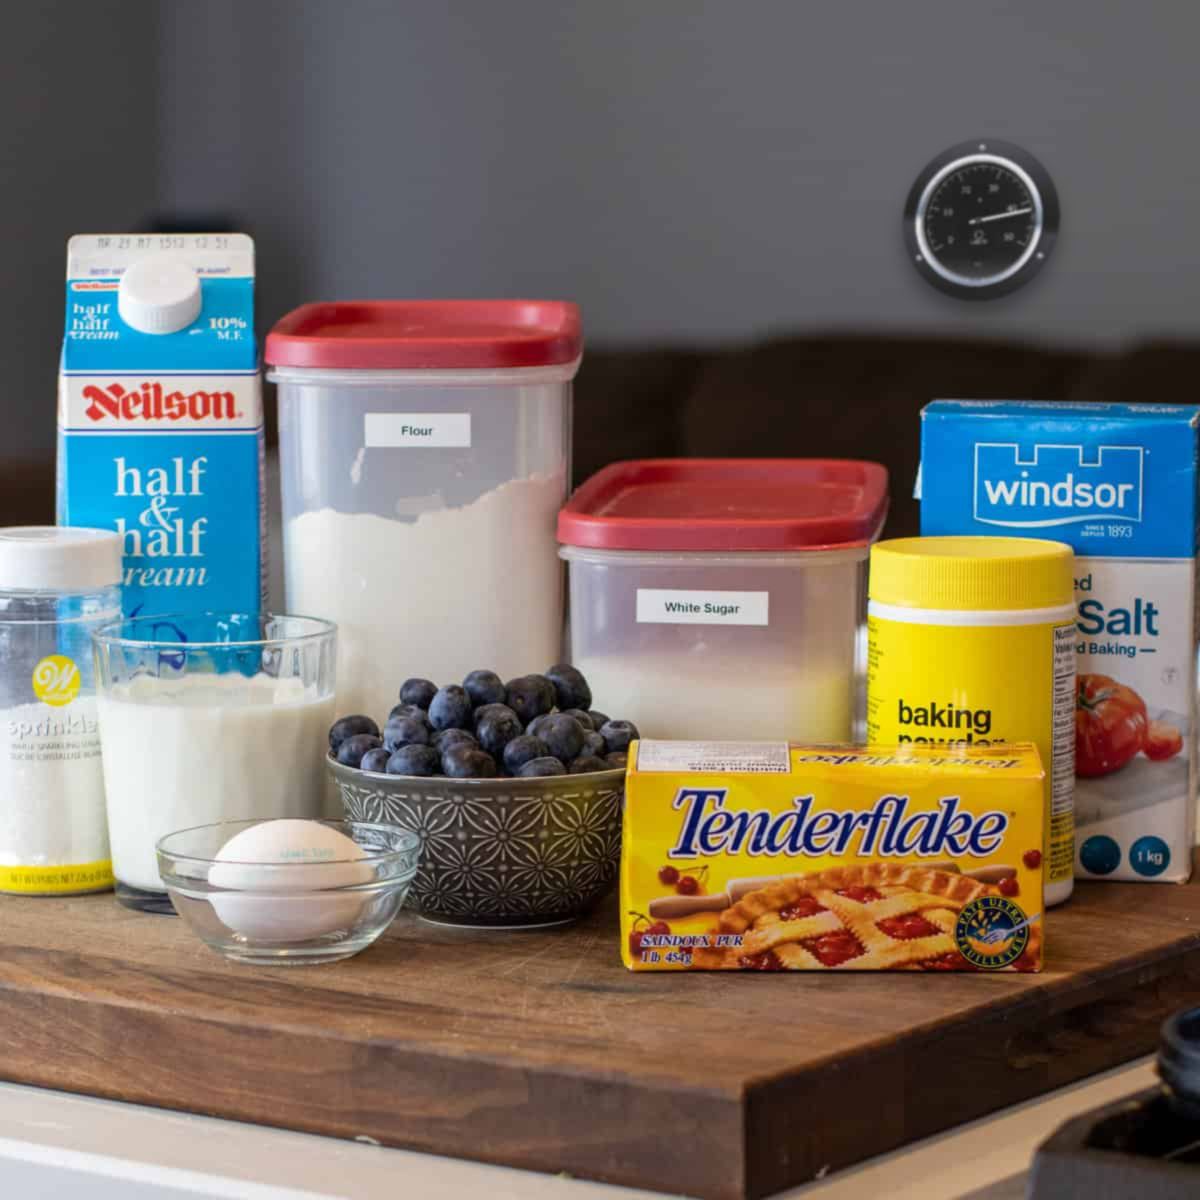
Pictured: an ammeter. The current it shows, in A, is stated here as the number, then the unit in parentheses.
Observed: 42 (A)
